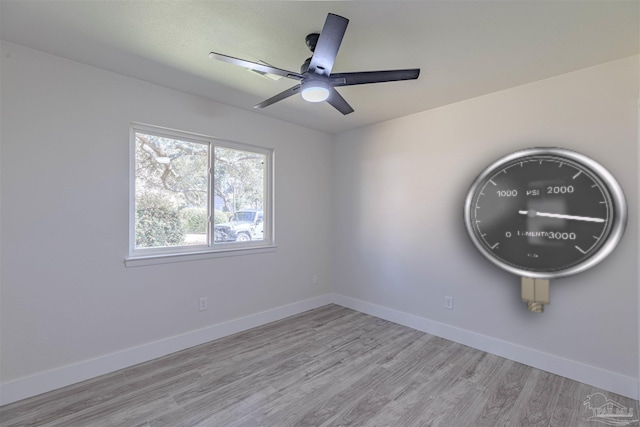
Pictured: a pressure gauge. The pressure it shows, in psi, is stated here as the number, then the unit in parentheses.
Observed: 2600 (psi)
